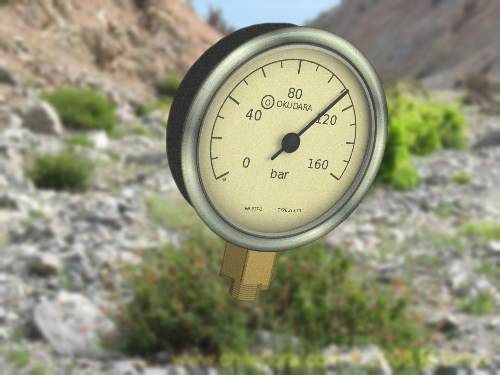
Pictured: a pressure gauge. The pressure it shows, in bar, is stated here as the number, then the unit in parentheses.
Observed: 110 (bar)
